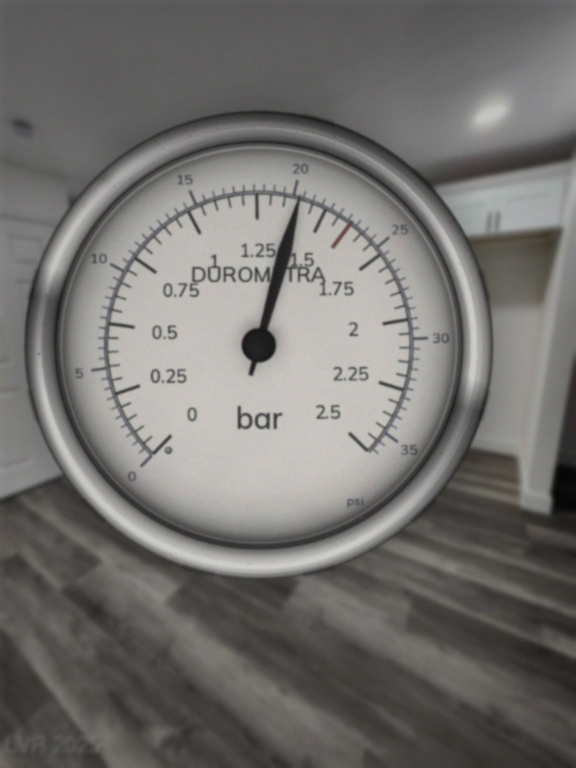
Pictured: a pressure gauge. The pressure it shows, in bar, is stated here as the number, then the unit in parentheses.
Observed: 1.4 (bar)
